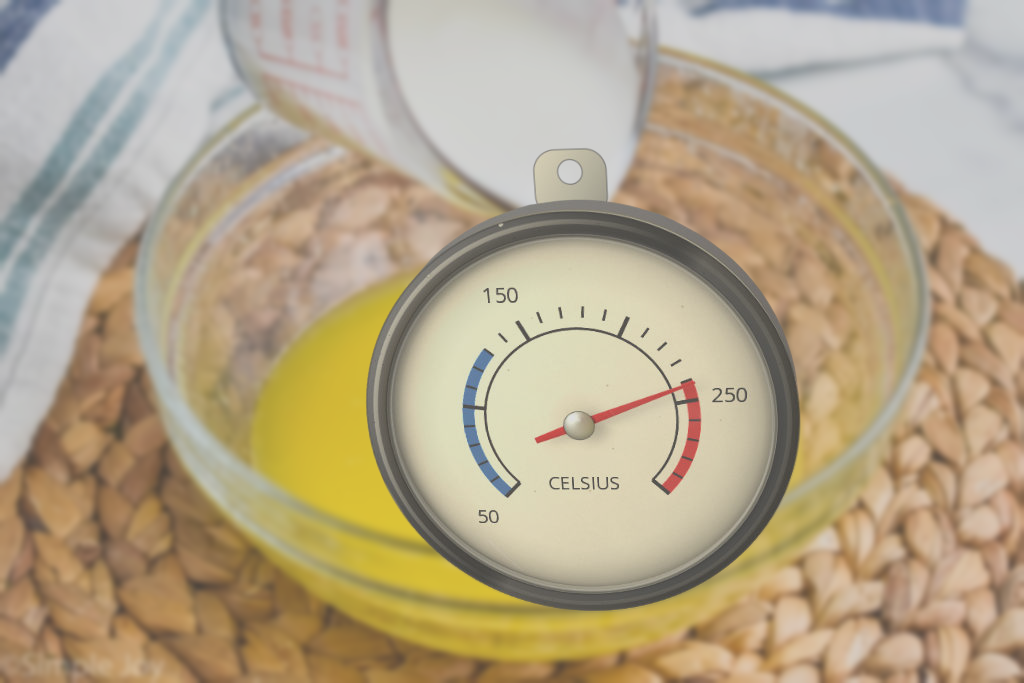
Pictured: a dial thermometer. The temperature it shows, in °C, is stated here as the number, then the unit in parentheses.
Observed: 240 (°C)
